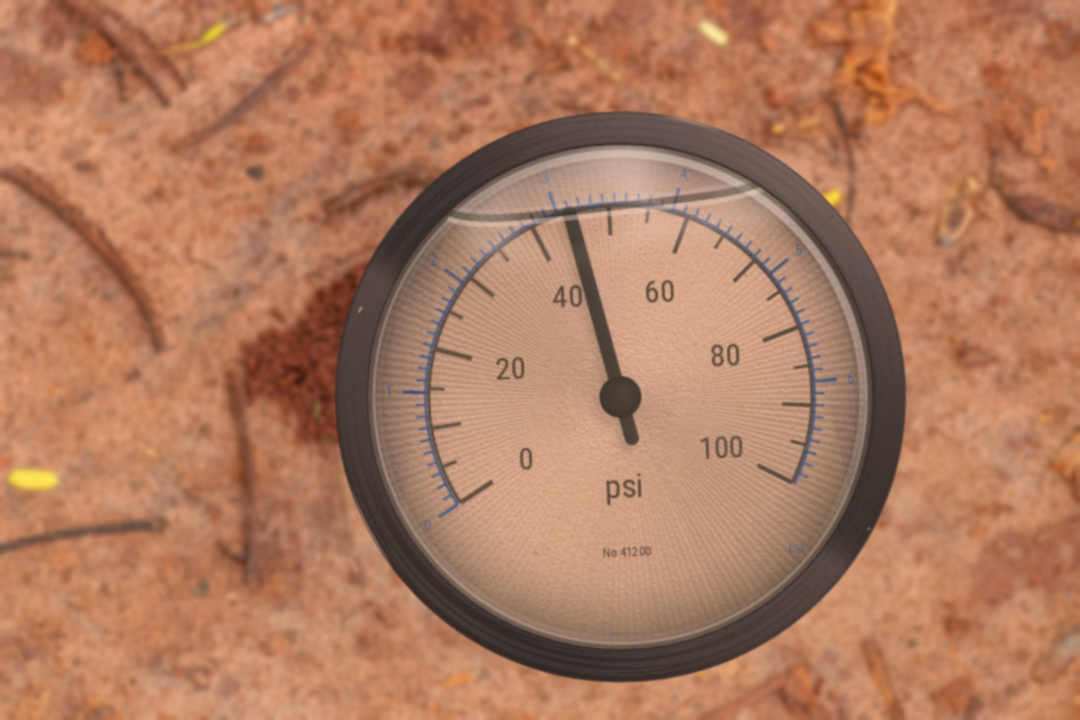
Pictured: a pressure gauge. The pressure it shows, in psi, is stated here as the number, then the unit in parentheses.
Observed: 45 (psi)
